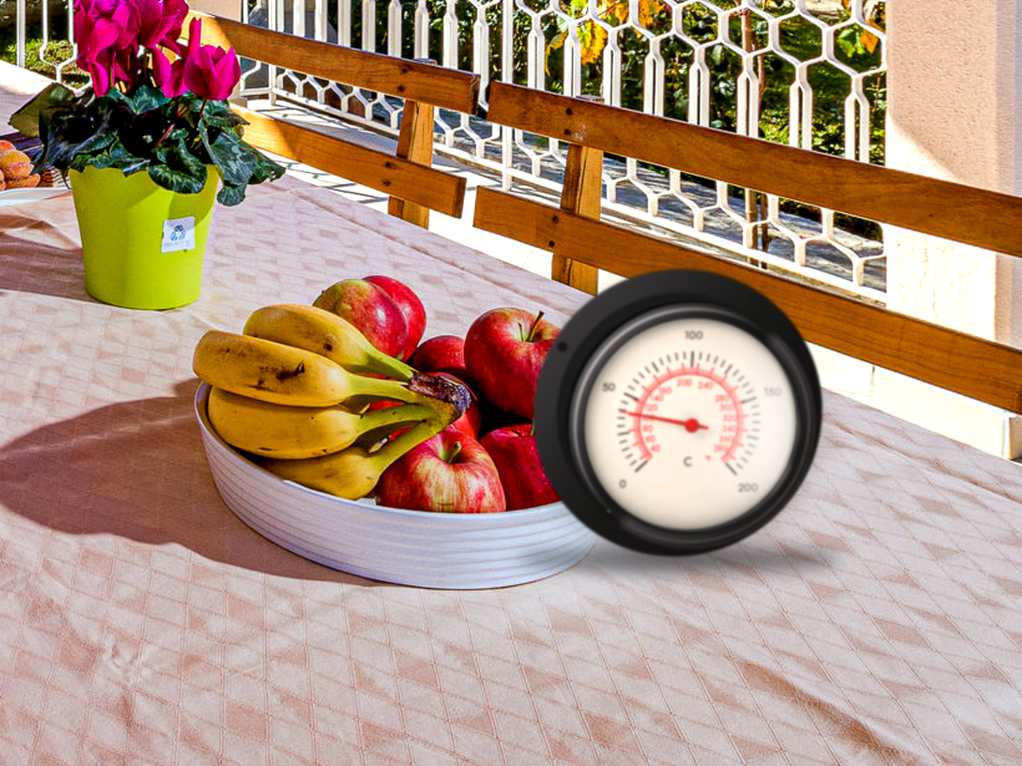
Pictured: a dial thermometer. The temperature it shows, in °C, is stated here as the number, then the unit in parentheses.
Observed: 40 (°C)
